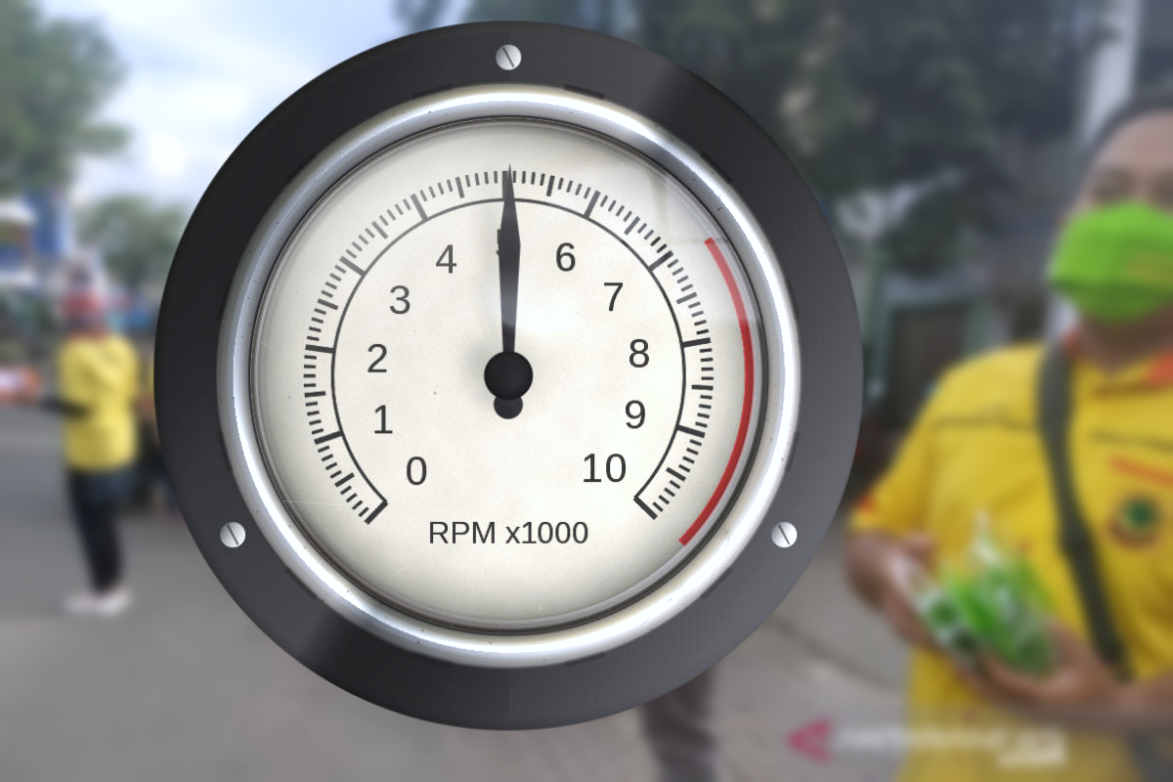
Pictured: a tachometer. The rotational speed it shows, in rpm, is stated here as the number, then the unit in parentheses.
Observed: 5050 (rpm)
